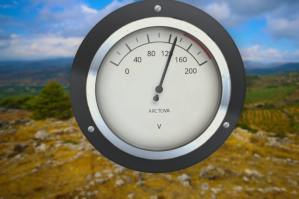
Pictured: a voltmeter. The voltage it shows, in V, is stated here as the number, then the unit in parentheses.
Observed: 130 (V)
